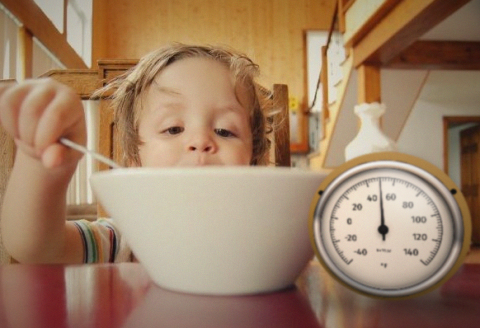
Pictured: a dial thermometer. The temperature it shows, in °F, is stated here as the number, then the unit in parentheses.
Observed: 50 (°F)
